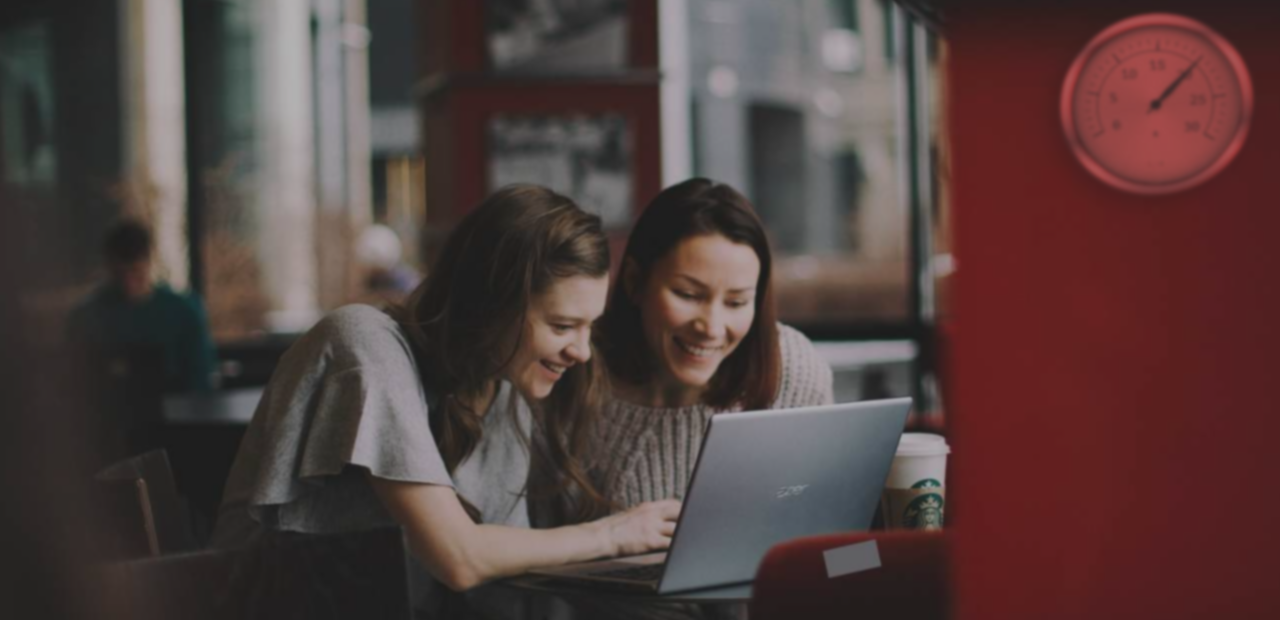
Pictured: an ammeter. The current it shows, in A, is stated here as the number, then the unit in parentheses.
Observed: 20 (A)
